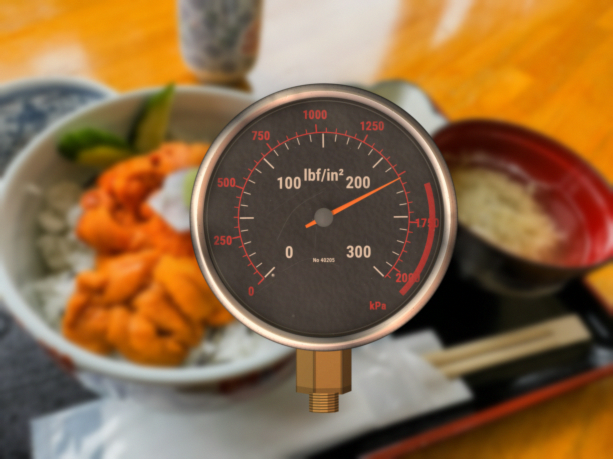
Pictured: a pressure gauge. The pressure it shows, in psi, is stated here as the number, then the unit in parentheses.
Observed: 220 (psi)
